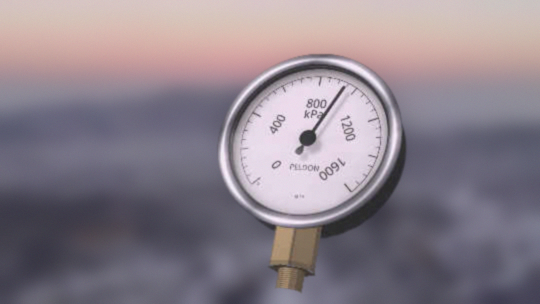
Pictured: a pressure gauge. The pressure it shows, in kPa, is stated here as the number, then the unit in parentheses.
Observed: 950 (kPa)
